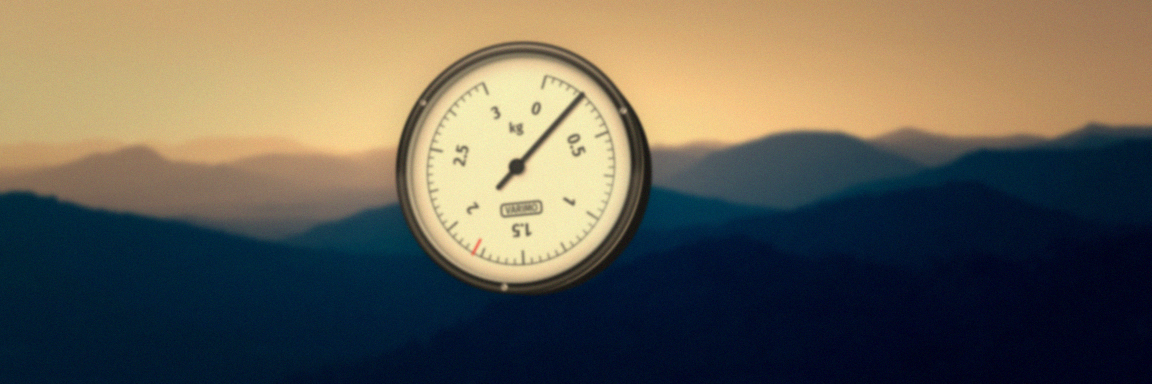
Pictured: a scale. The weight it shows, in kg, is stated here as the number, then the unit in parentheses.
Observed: 0.25 (kg)
